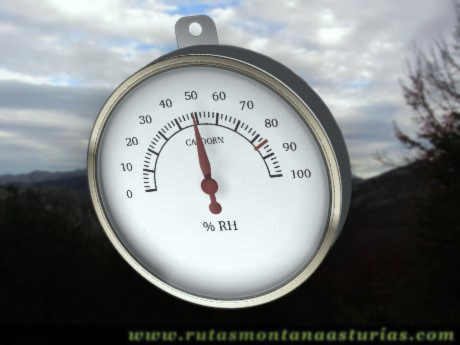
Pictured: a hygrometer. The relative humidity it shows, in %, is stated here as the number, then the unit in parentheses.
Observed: 50 (%)
